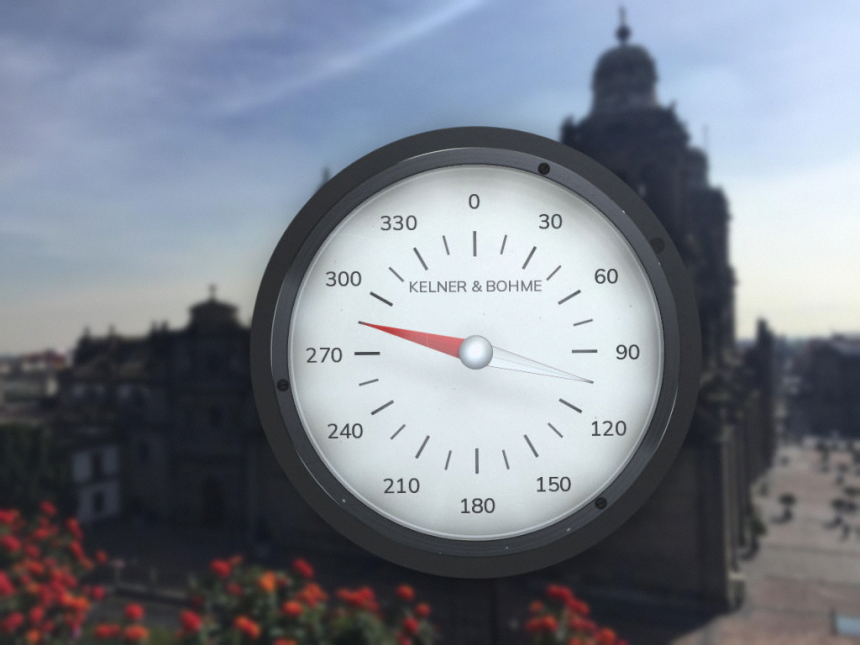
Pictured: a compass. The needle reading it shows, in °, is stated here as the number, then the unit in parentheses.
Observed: 285 (°)
